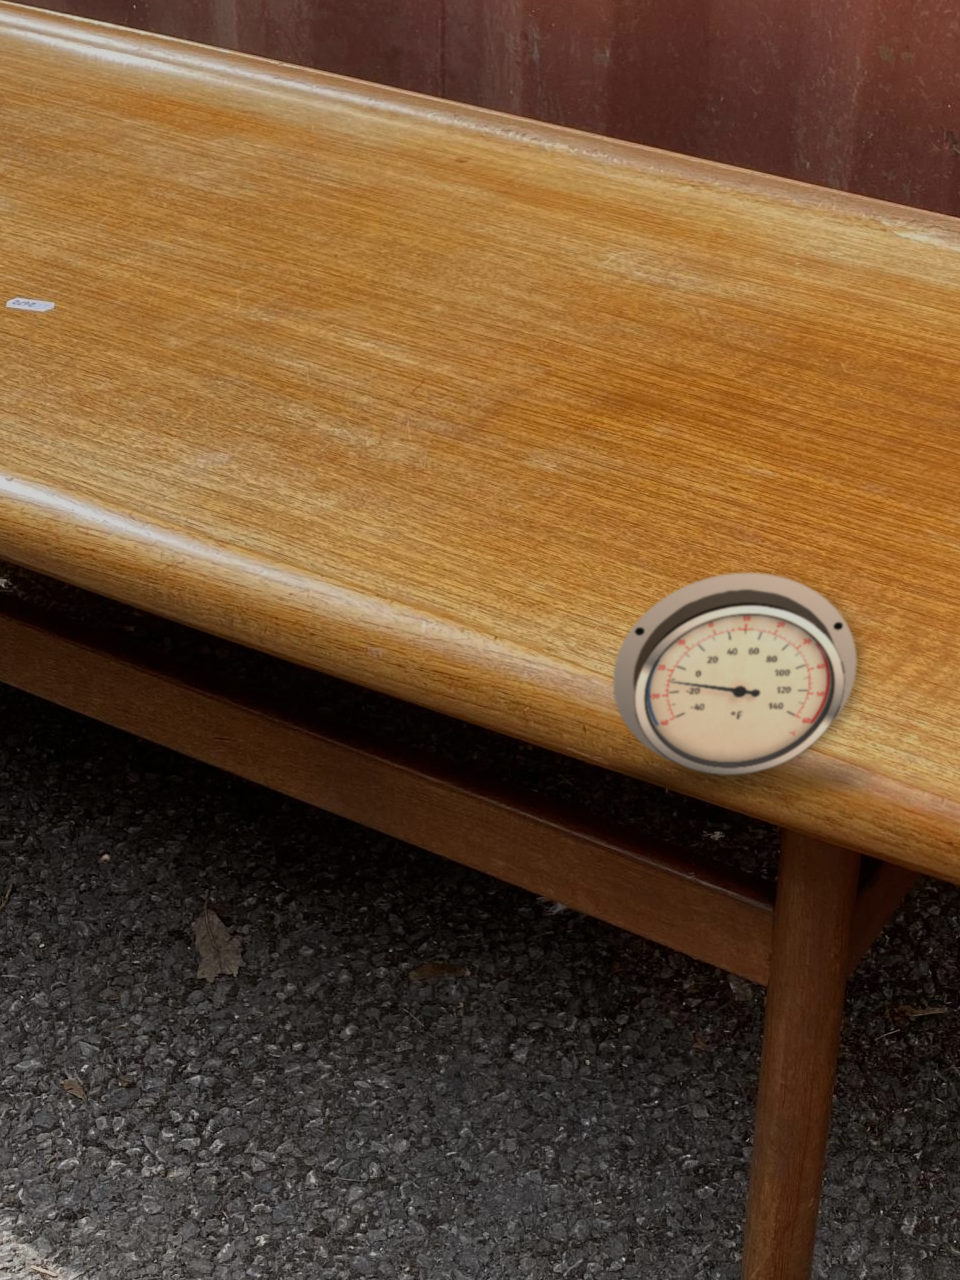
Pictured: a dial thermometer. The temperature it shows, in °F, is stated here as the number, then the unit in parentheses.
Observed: -10 (°F)
